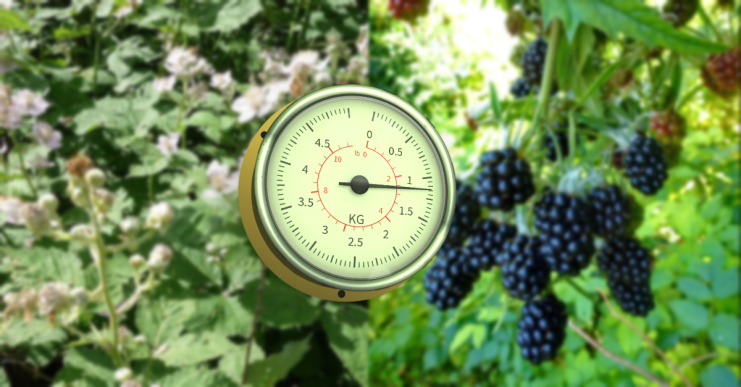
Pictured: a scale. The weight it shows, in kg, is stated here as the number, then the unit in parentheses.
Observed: 1.15 (kg)
